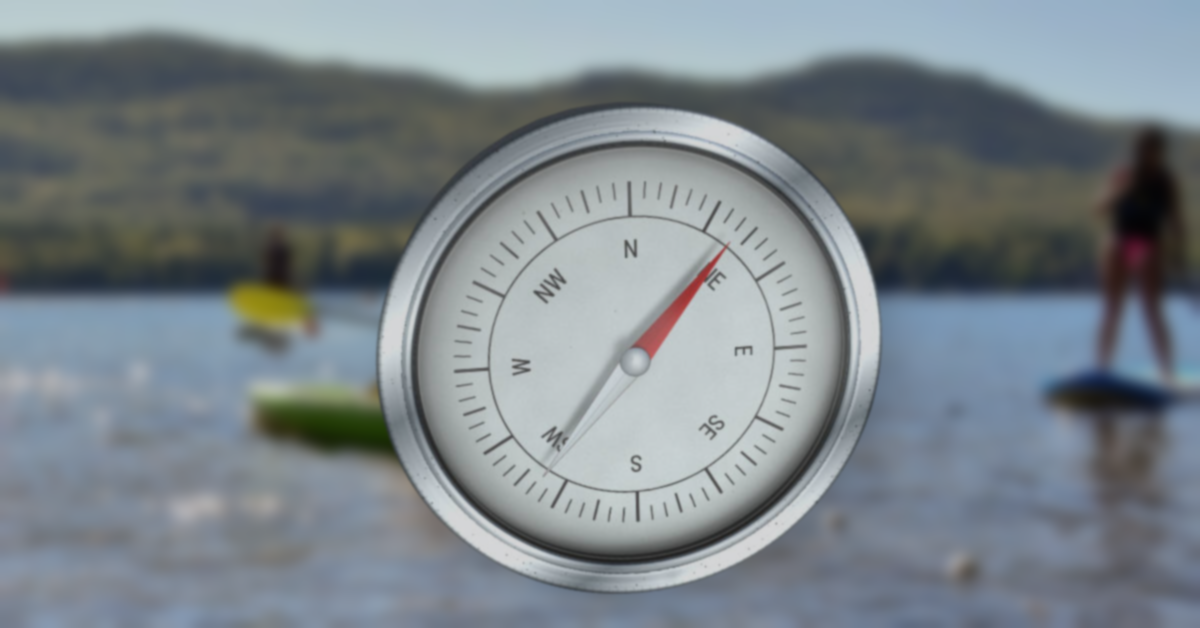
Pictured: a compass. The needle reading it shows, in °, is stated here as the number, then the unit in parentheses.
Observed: 40 (°)
